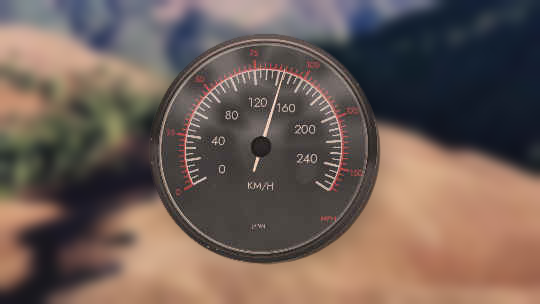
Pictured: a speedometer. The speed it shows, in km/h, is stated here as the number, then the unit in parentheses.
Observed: 145 (km/h)
